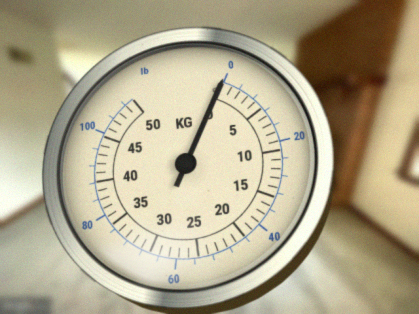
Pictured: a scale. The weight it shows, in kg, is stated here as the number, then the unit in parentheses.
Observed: 0 (kg)
